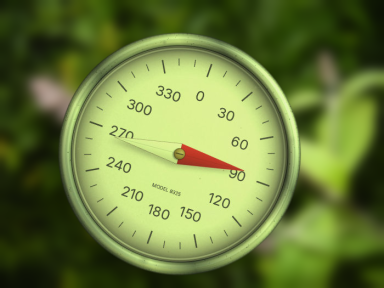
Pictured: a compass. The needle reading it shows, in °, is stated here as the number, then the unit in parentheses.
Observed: 85 (°)
